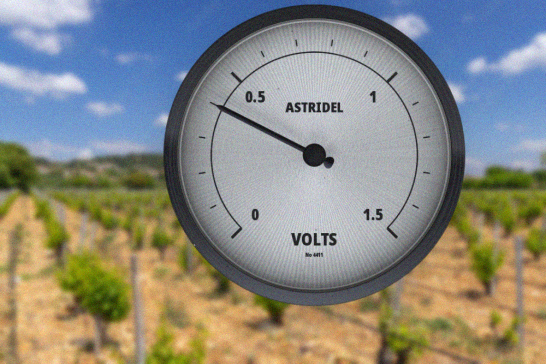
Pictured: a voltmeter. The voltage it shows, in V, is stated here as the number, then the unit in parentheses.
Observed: 0.4 (V)
